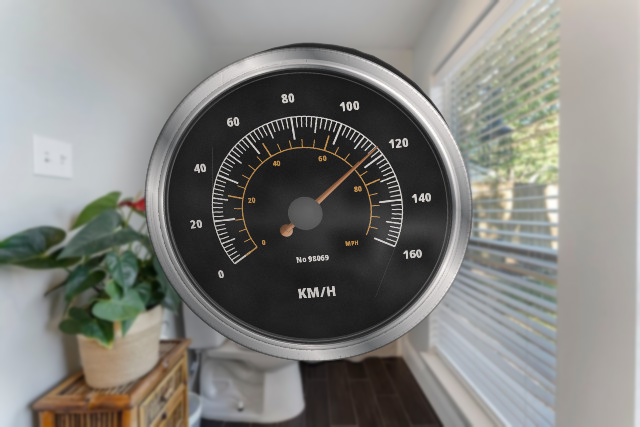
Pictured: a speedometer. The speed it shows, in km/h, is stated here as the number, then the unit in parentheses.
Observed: 116 (km/h)
